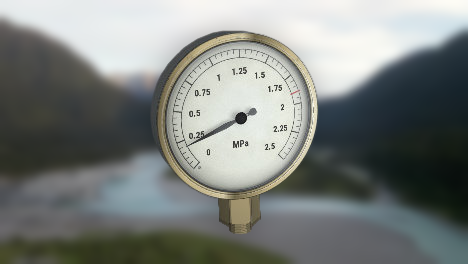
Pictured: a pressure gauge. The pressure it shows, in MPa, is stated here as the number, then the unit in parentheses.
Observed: 0.2 (MPa)
